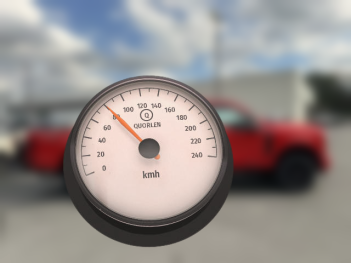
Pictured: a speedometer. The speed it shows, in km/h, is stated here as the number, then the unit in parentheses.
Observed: 80 (km/h)
